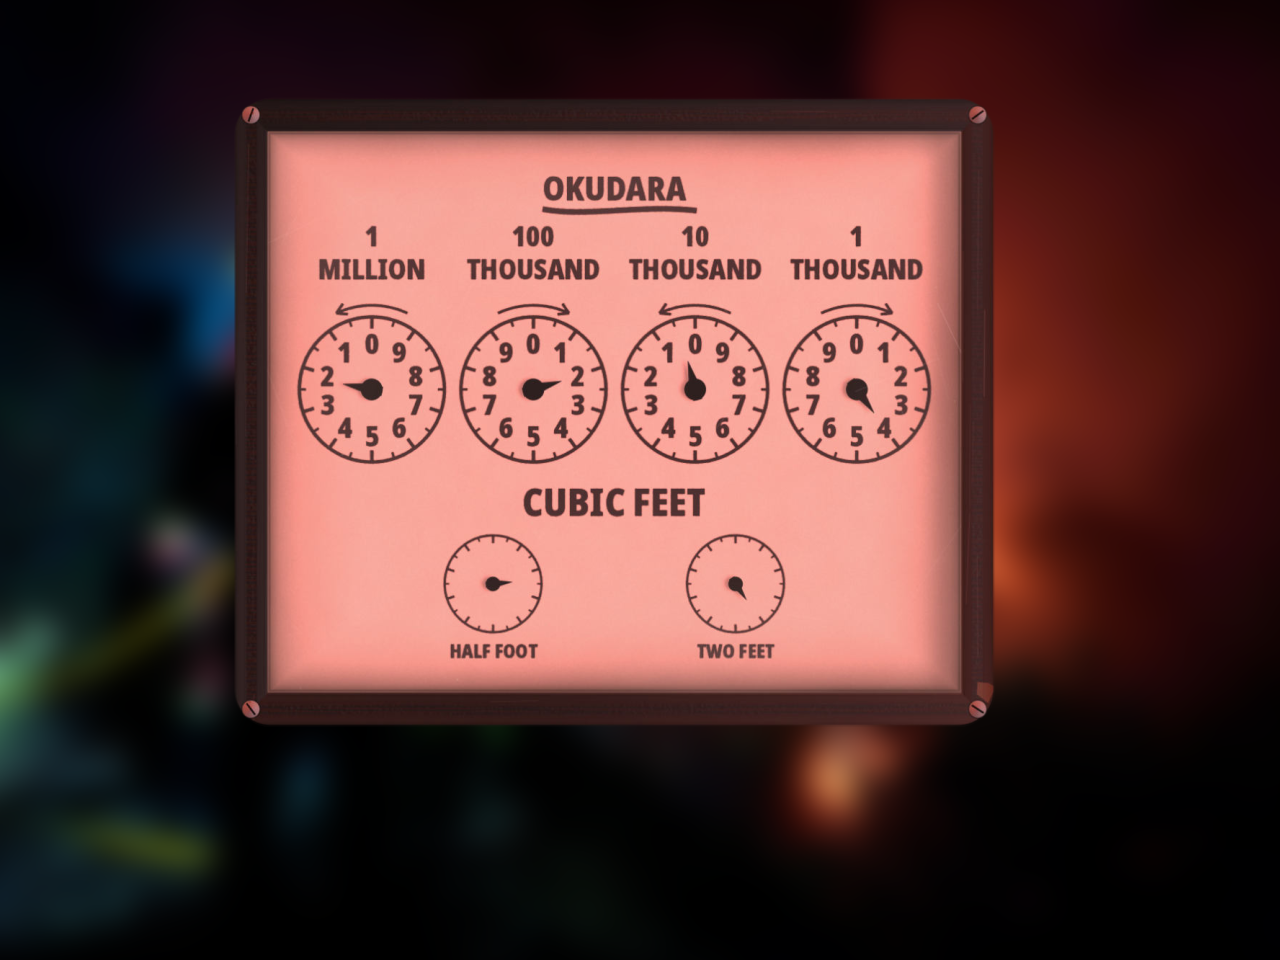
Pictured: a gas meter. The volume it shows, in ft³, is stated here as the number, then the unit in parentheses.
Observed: 220400 (ft³)
